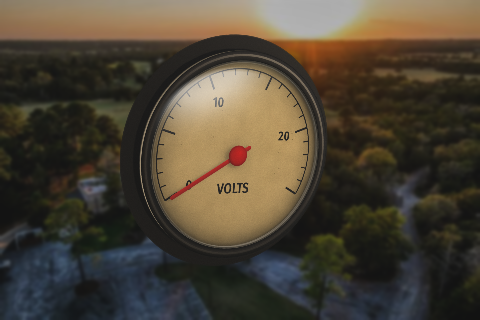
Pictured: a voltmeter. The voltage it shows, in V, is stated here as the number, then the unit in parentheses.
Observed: 0 (V)
